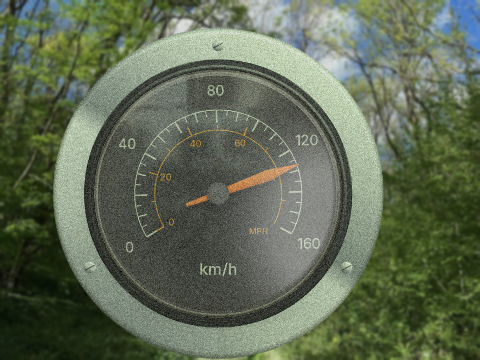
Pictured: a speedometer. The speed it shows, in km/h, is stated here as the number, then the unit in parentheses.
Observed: 127.5 (km/h)
